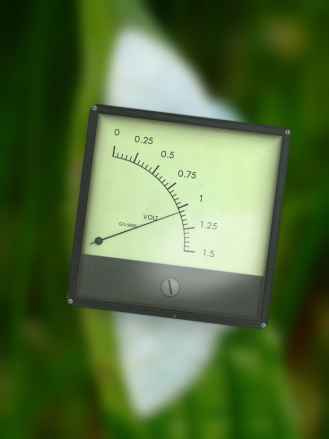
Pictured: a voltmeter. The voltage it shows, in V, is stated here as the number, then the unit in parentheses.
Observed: 1.05 (V)
